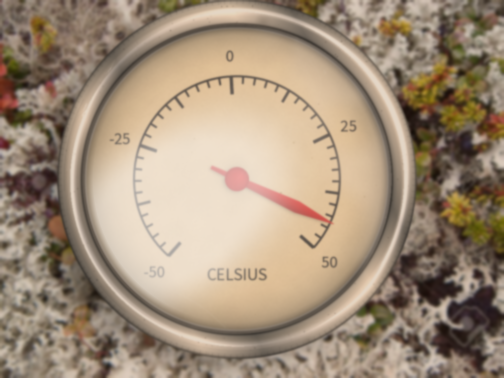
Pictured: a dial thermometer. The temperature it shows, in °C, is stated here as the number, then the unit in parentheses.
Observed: 43.75 (°C)
